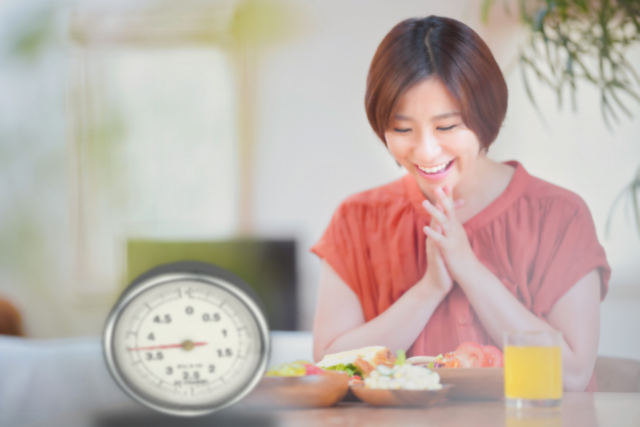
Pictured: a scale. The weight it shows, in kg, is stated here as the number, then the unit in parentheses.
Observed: 3.75 (kg)
